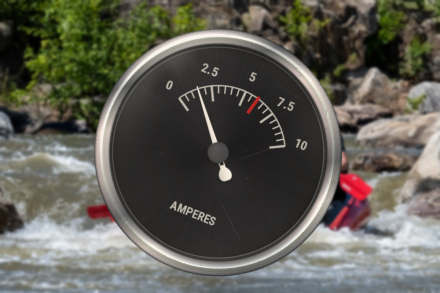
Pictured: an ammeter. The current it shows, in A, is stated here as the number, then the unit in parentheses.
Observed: 1.5 (A)
